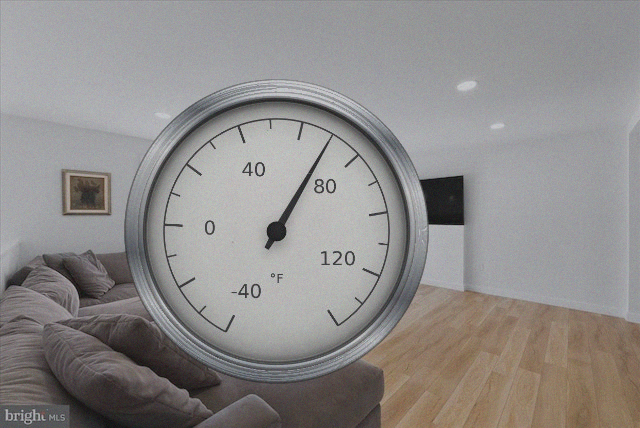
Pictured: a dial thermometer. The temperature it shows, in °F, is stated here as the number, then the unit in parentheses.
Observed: 70 (°F)
